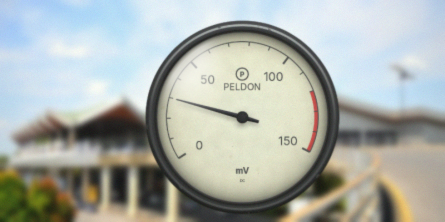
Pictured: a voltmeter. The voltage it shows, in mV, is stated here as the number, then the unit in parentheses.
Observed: 30 (mV)
